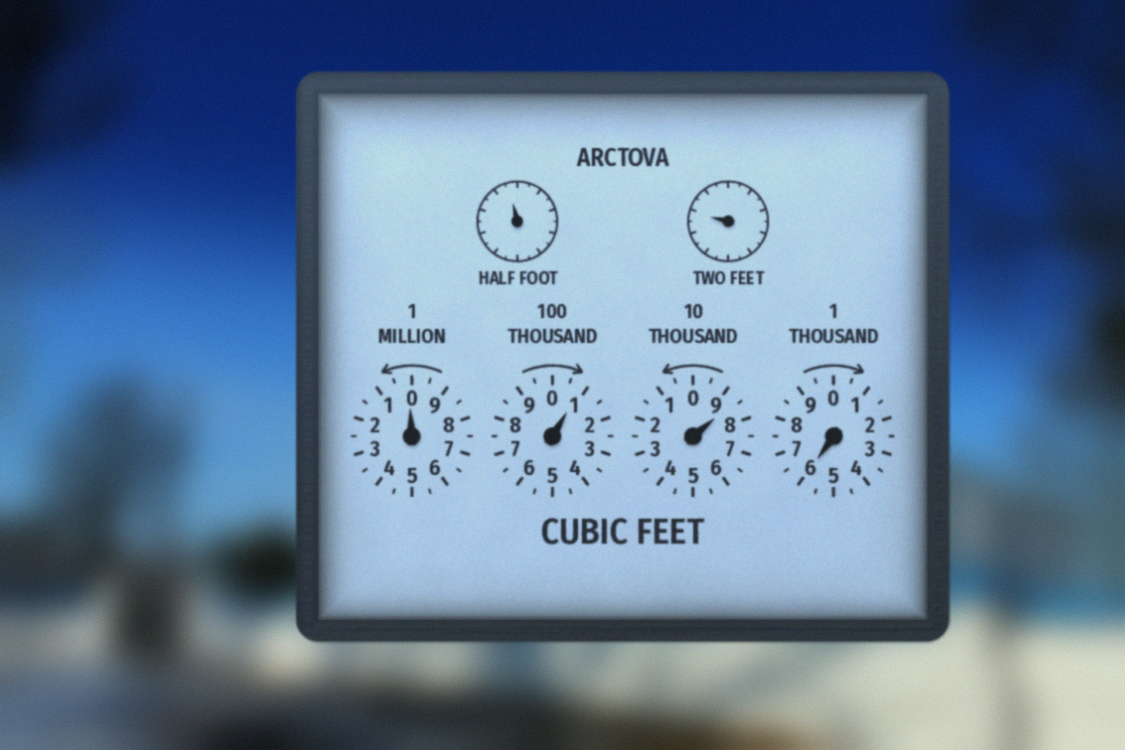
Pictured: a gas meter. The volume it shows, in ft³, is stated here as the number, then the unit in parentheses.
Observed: 8600 (ft³)
